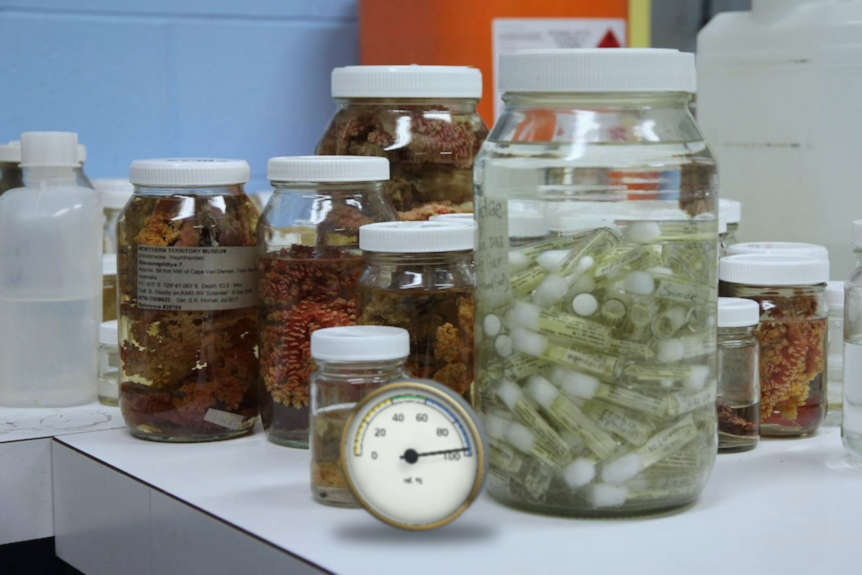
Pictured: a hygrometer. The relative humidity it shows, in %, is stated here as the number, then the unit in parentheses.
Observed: 96 (%)
